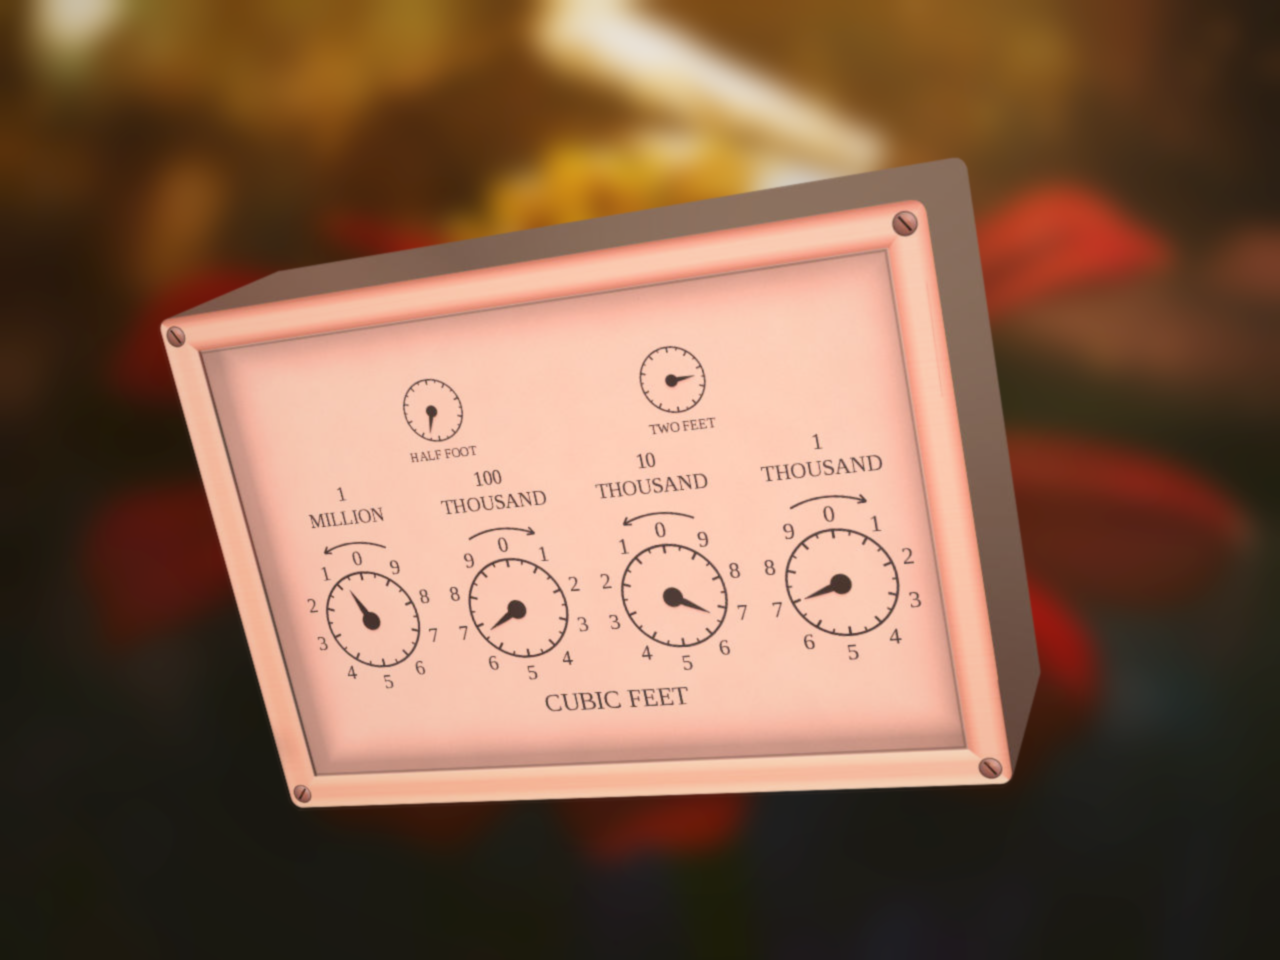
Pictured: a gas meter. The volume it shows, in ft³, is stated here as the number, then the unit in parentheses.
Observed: 66700 (ft³)
